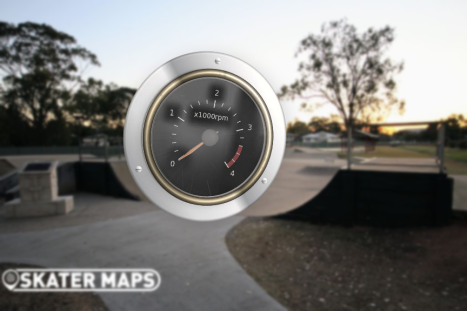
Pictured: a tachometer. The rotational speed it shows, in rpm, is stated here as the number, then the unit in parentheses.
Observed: 0 (rpm)
